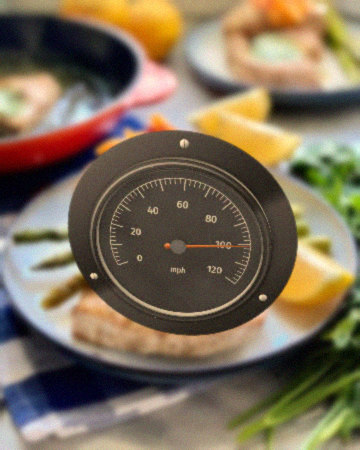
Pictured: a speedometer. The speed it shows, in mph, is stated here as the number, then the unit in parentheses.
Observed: 100 (mph)
